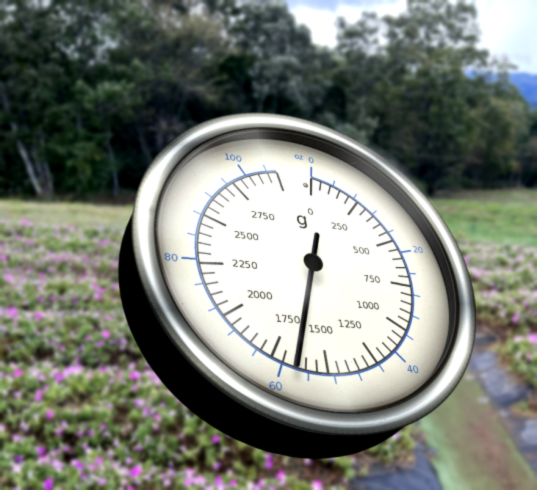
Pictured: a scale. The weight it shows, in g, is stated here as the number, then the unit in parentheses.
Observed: 1650 (g)
